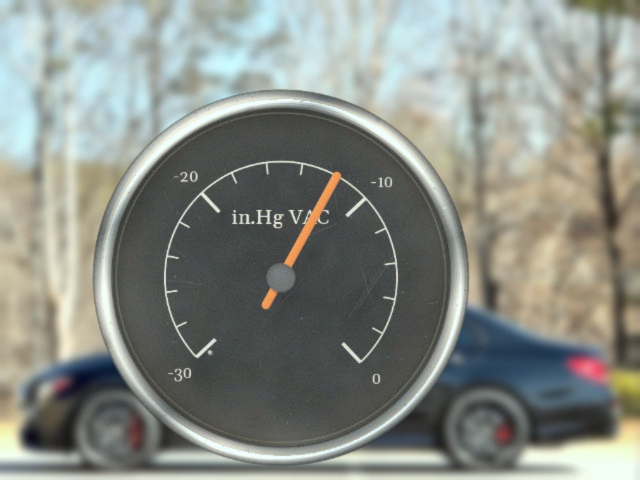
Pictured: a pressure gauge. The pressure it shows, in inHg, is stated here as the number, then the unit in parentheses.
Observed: -12 (inHg)
